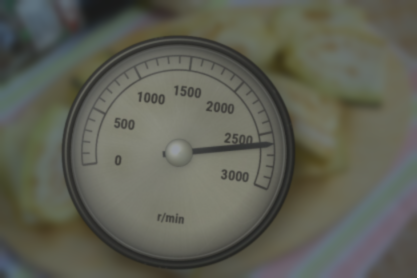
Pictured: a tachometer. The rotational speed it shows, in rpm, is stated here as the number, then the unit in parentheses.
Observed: 2600 (rpm)
